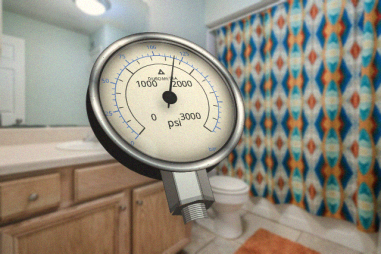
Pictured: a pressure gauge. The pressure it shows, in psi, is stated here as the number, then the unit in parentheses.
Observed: 1700 (psi)
